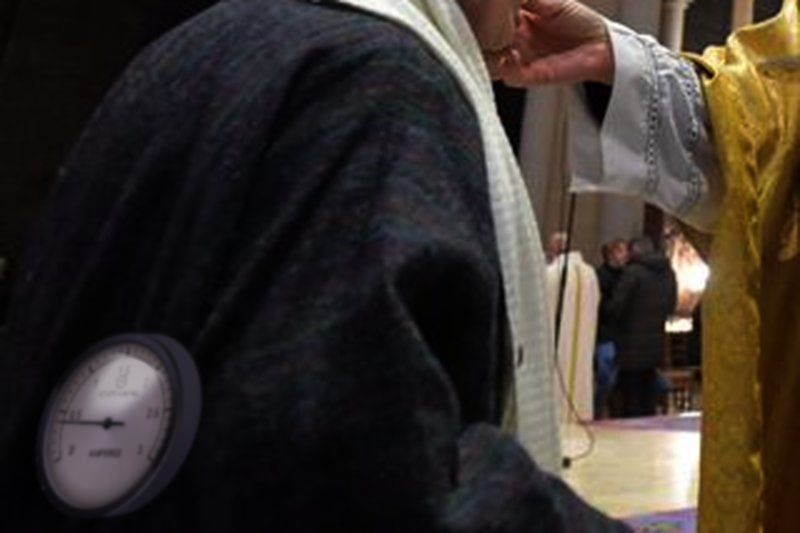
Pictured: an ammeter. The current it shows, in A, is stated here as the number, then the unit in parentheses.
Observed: 0.4 (A)
